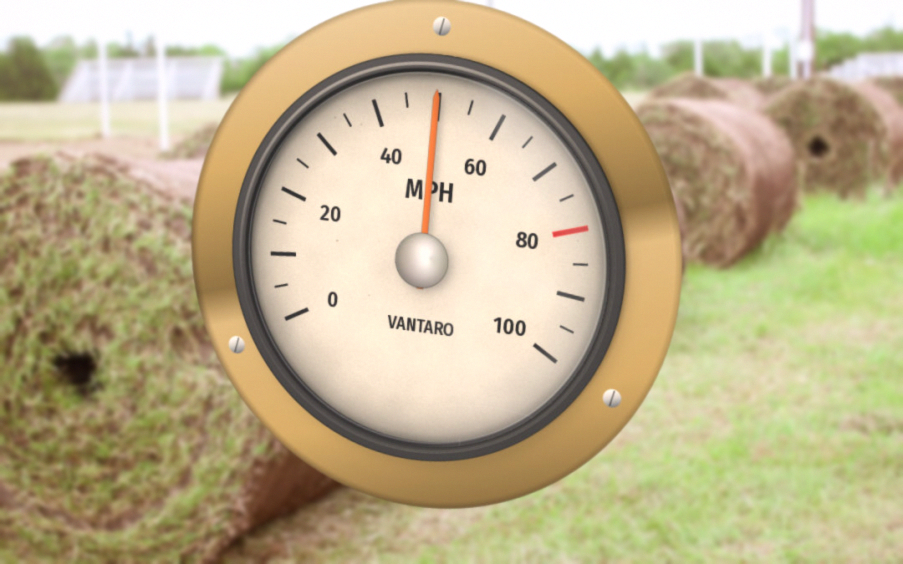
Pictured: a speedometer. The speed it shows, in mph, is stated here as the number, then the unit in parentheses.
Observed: 50 (mph)
